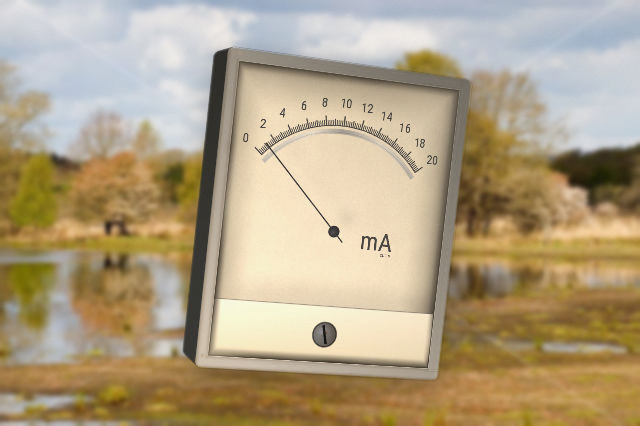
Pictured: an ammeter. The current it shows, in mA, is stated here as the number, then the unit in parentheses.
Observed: 1 (mA)
